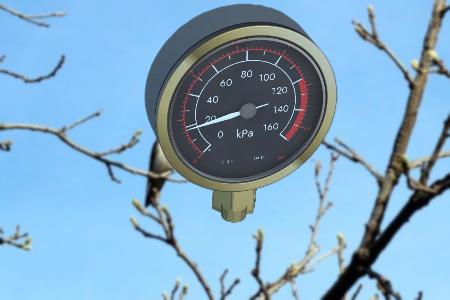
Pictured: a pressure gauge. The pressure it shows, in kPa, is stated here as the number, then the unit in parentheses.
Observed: 20 (kPa)
